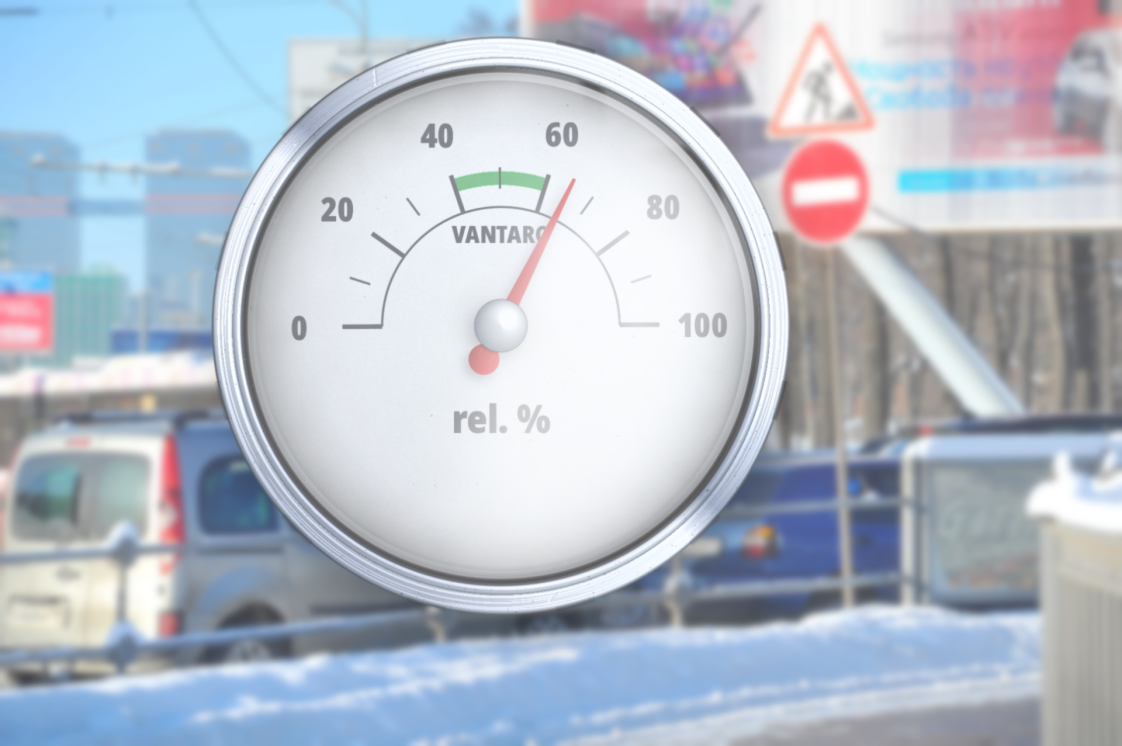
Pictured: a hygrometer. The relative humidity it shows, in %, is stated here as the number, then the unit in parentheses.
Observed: 65 (%)
